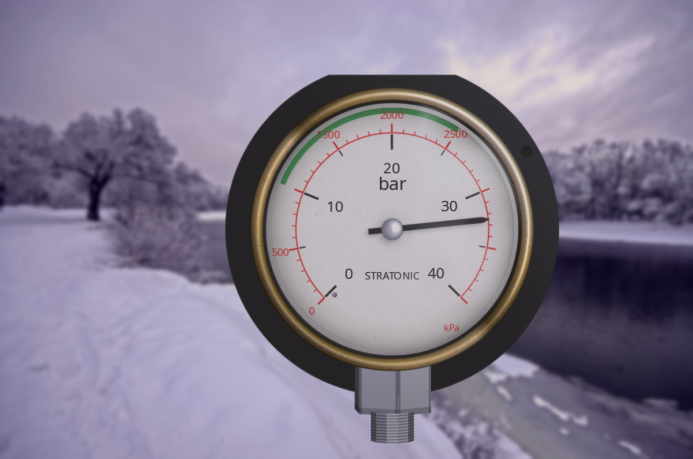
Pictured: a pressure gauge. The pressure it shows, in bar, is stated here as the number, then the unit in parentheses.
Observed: 32.5 (bar)
